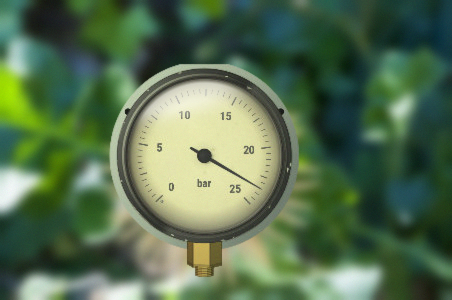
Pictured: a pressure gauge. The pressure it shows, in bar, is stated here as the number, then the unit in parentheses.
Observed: 23.5 (bar)
